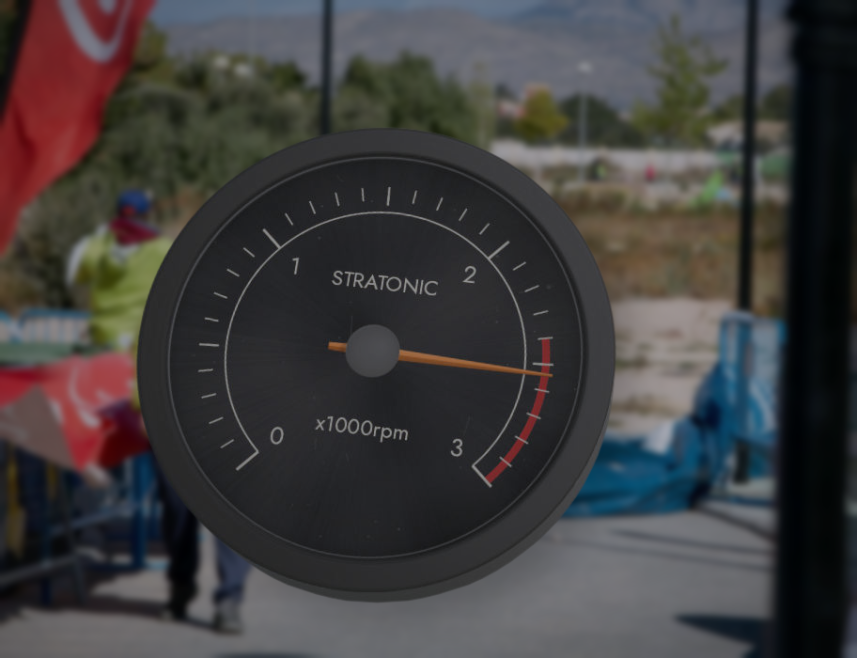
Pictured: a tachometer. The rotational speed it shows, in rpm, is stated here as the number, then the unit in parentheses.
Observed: 2550 (rpm)
